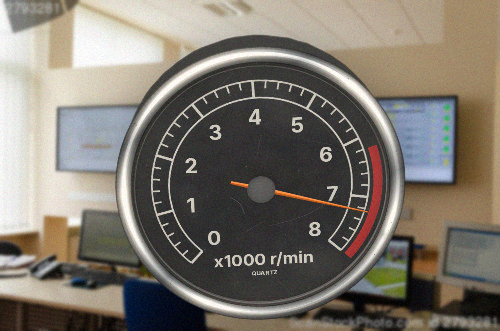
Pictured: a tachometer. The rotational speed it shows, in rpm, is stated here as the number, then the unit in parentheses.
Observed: 7200 (rpm)
